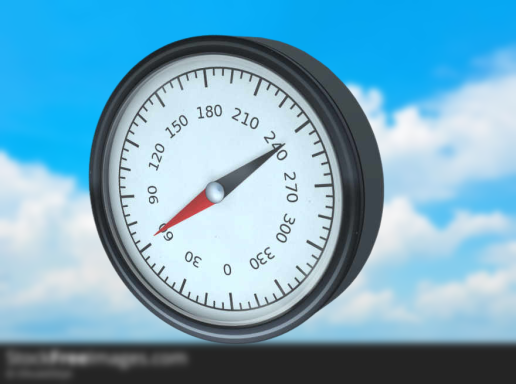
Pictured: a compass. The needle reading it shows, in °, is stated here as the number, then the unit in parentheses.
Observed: 62.5 (°)
